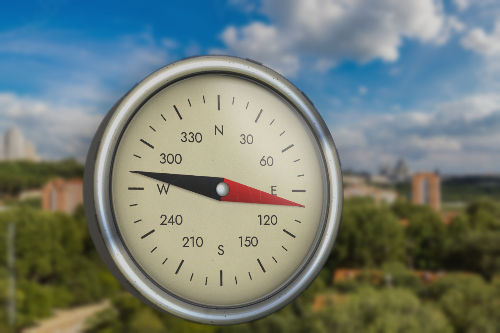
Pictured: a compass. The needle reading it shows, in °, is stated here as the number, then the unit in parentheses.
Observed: 100 (°)
